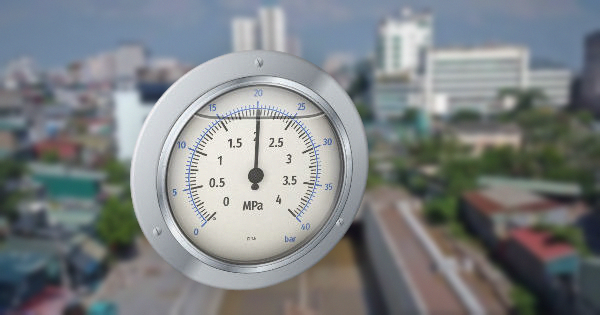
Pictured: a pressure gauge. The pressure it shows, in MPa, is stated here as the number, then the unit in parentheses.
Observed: 2 (MPa)
